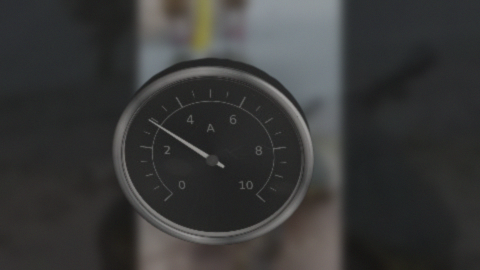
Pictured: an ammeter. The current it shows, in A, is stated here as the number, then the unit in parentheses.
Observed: 3 (A)
